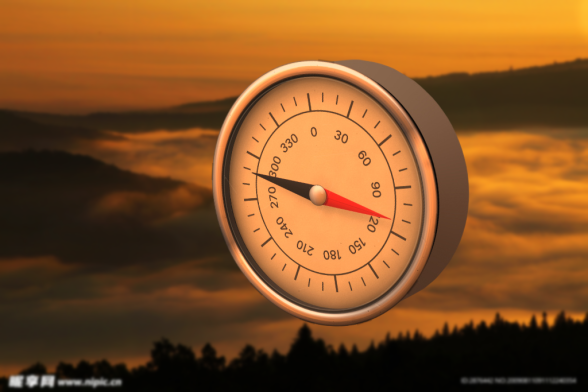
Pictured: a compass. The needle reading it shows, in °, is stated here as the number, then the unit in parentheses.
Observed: 110 (°)
